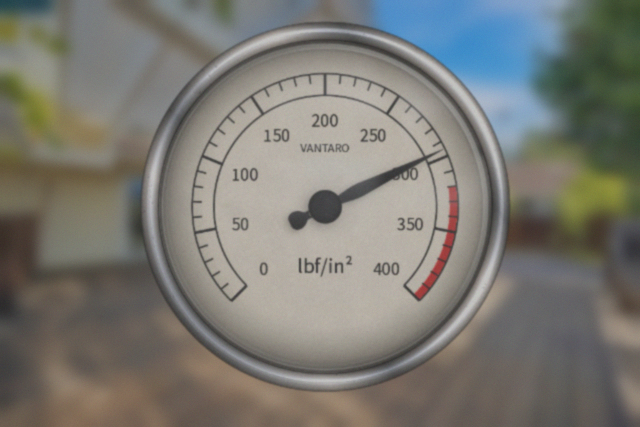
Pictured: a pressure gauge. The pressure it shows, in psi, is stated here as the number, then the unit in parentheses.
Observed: 295 (psi)
